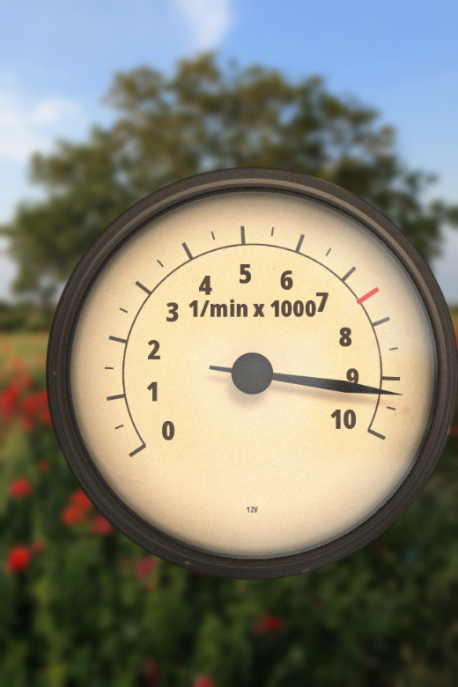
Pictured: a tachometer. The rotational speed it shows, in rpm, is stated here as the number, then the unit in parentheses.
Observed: 9250 (rpm)
